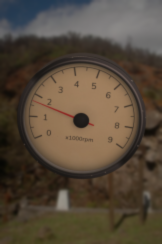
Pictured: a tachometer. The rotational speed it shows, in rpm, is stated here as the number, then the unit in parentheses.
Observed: 1750 (rpm)
